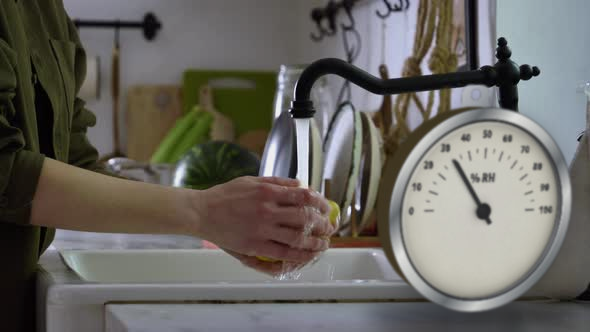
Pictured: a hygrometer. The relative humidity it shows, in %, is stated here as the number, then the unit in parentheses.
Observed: 30 (%)
